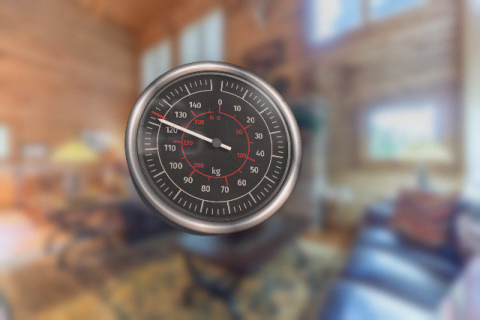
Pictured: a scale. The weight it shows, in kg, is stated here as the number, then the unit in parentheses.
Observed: 122 (kg)
